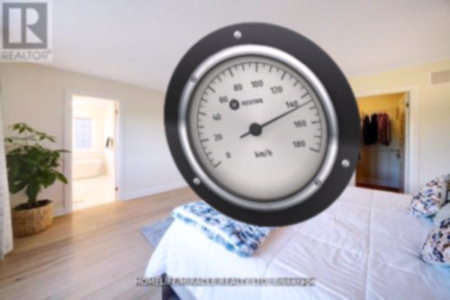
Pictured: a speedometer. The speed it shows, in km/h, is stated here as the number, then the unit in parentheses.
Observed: 145 (km/h)
